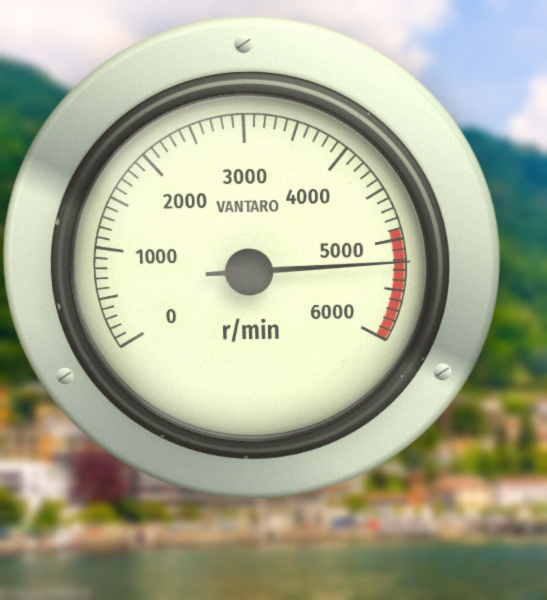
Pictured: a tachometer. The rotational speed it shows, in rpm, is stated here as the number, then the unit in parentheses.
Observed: 5200 (rpm)
